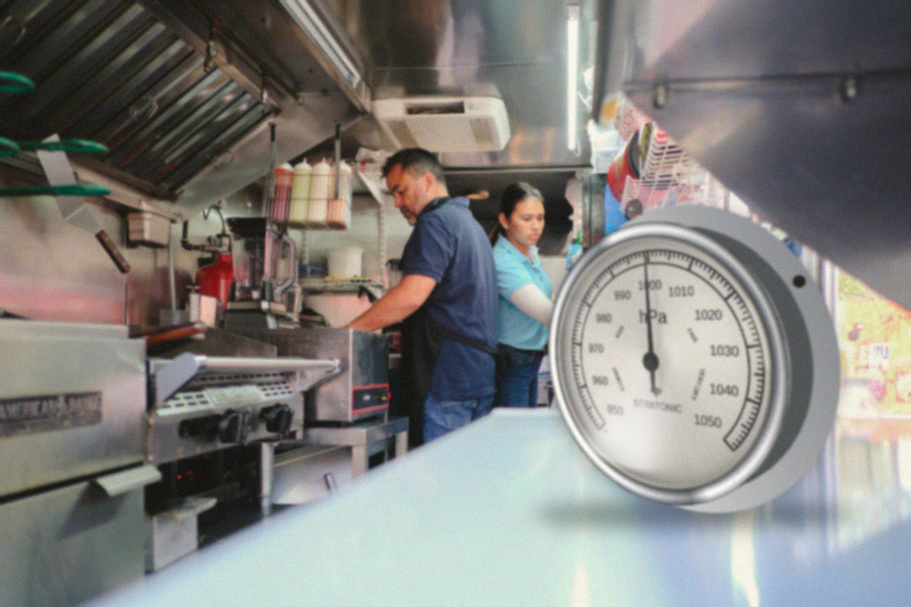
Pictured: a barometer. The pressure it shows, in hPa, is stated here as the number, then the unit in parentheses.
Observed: 1000 (hPa)
